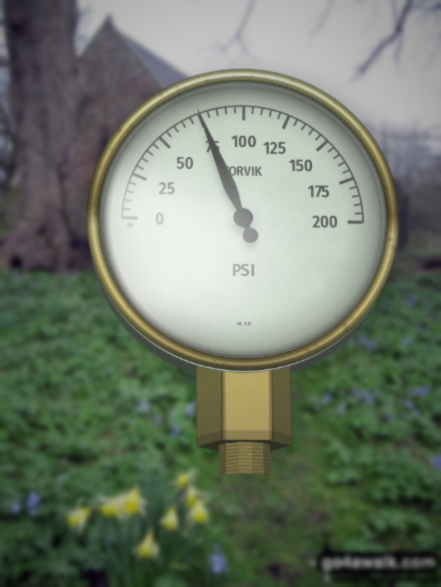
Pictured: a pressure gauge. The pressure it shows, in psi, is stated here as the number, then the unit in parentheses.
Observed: 75 (psi)
